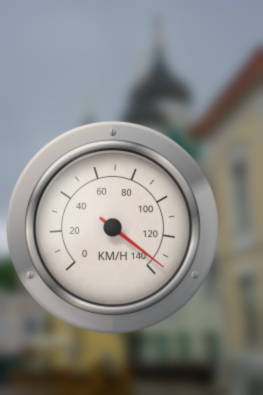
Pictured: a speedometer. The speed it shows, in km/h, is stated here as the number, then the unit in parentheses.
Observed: 135 (km/h)
